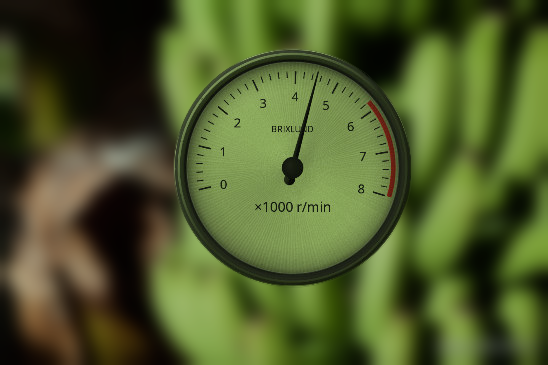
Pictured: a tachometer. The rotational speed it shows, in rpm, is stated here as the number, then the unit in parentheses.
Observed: 4500 (rpm)
